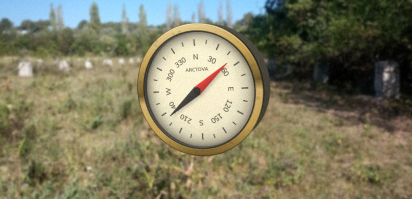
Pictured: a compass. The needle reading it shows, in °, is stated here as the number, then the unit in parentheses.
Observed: 52.5 (°)
